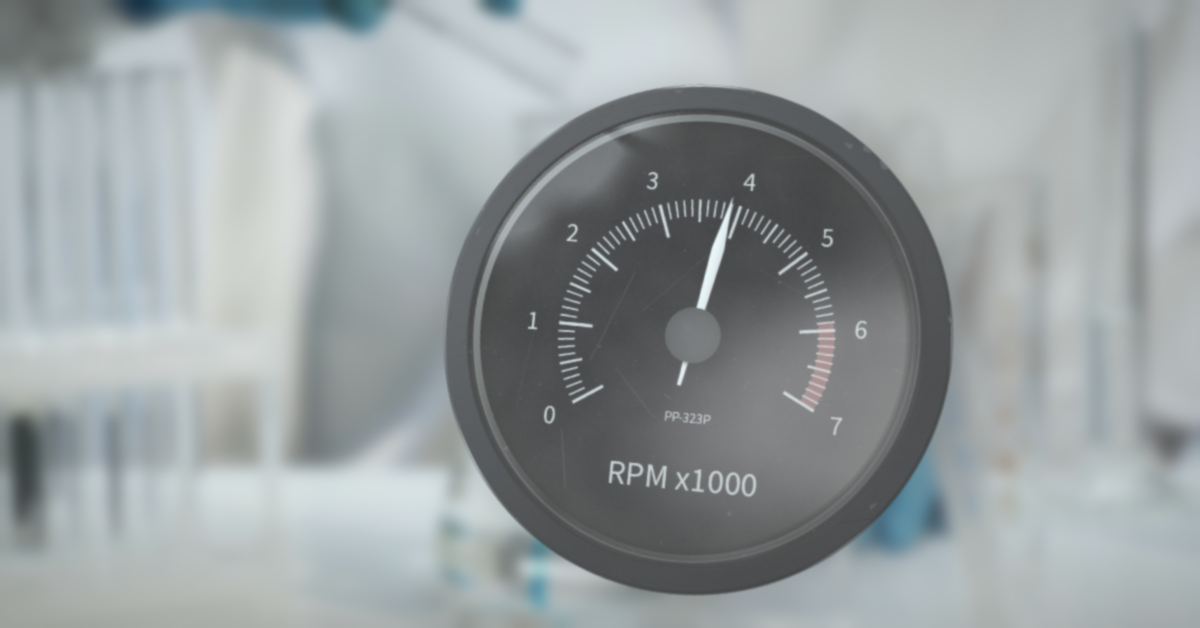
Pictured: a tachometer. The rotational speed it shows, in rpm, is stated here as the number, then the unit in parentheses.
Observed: 3900 (rpm)
